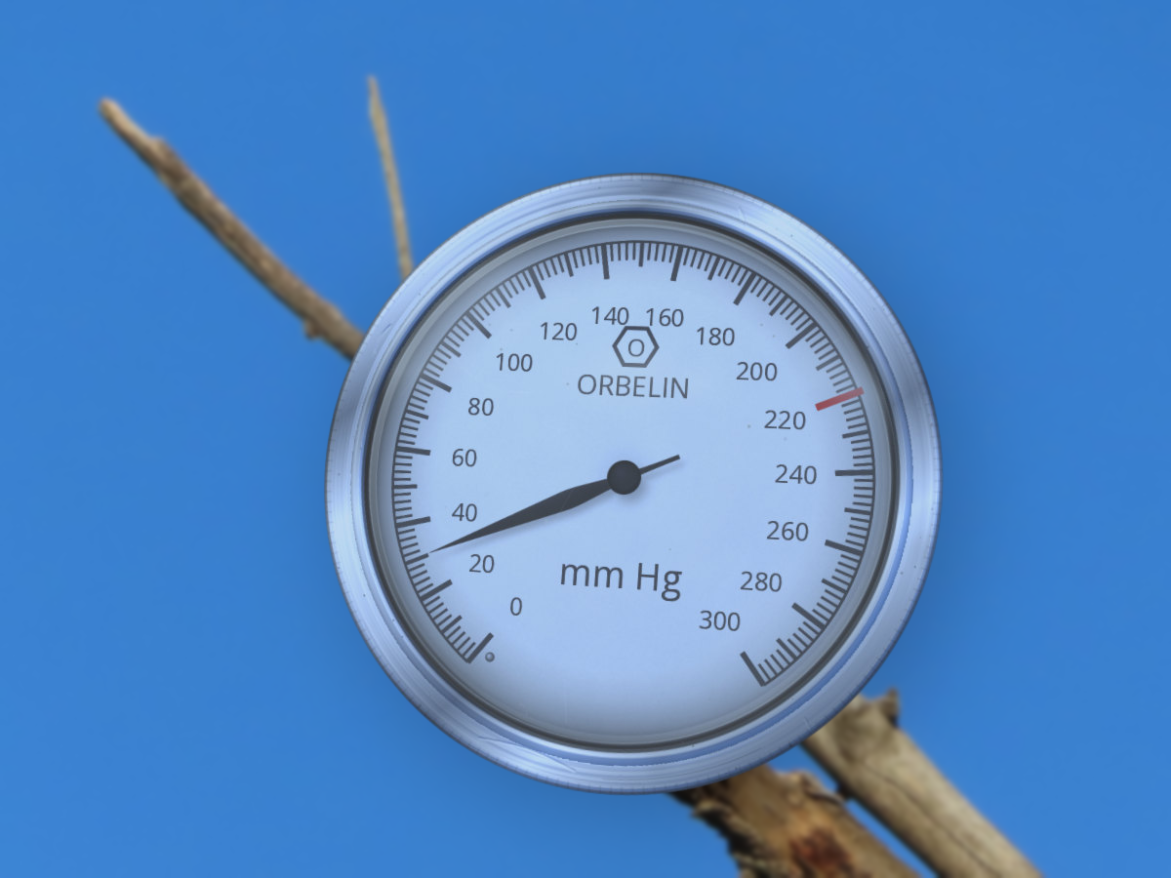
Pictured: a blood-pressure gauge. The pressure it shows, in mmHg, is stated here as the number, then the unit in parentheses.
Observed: 30 (mmHg)
